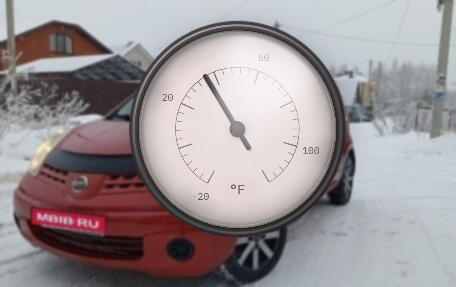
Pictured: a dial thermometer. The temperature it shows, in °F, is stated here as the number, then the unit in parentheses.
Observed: 36 (°F)
